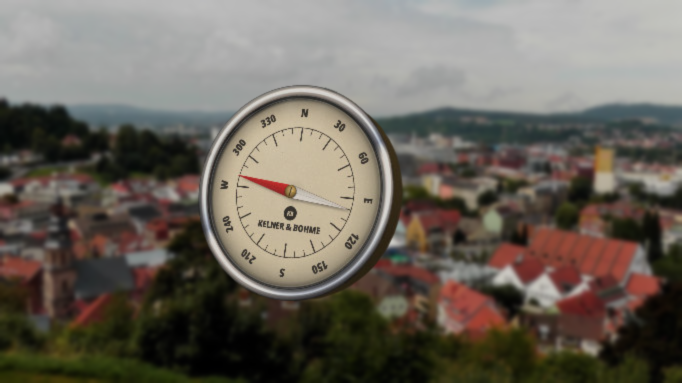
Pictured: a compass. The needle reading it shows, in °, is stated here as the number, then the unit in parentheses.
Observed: 280 (°)
